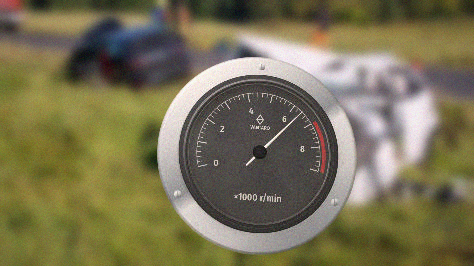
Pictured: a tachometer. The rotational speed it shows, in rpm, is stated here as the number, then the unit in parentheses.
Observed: 6400 (rpm)
